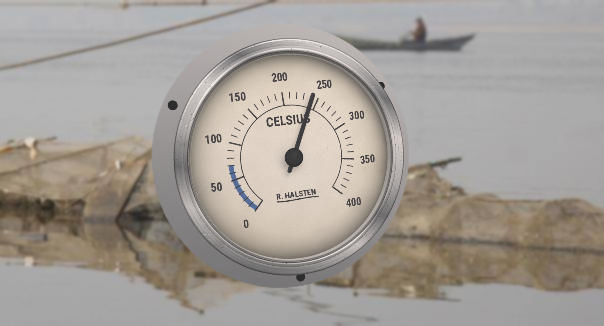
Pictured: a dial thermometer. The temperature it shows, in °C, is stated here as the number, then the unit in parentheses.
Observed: 240 (°C)
